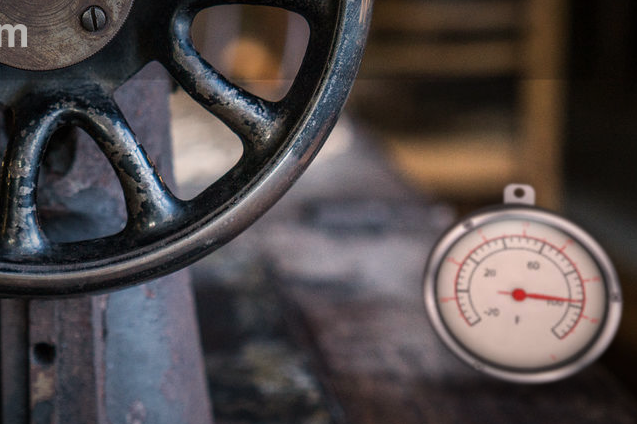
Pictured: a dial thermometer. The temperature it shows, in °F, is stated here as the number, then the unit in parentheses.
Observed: 96 (°F)
